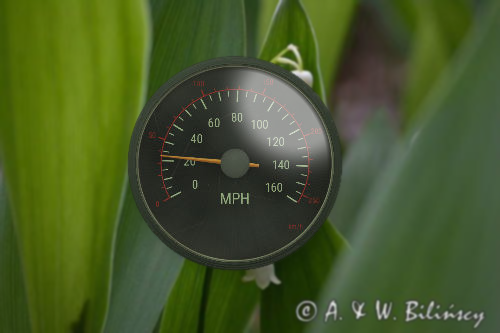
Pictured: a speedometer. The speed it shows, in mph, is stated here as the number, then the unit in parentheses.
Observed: 22.5 (mph)
